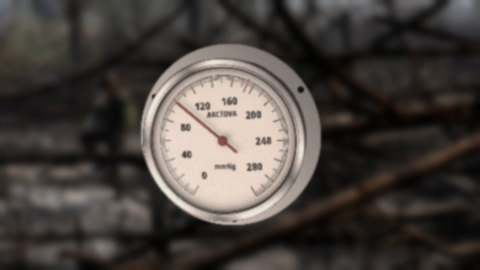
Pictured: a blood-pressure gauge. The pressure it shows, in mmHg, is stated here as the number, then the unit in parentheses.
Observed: 100 (mmHg)
